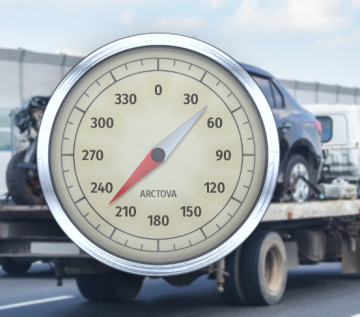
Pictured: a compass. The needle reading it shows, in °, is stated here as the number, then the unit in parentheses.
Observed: 225 (°)
